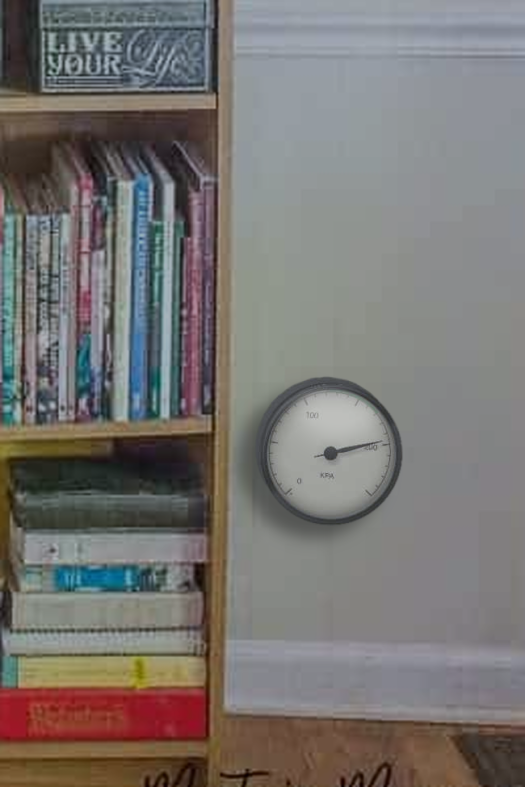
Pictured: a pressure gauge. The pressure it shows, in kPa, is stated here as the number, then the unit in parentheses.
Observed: 195 (kPa)
